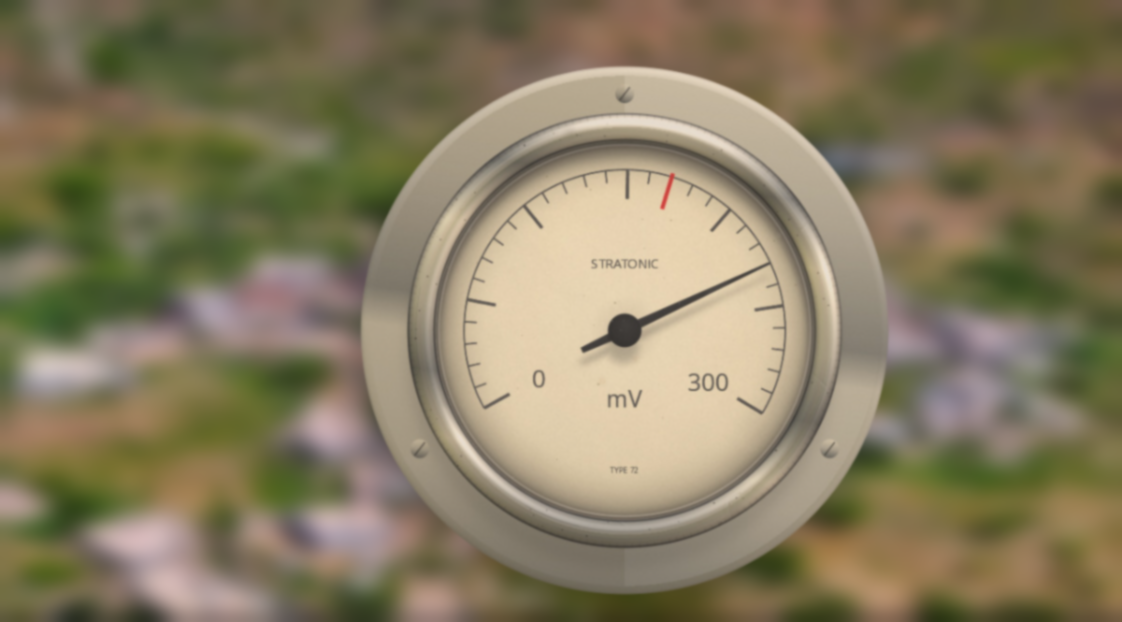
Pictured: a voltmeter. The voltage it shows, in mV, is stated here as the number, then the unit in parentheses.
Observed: 230 (mV)
